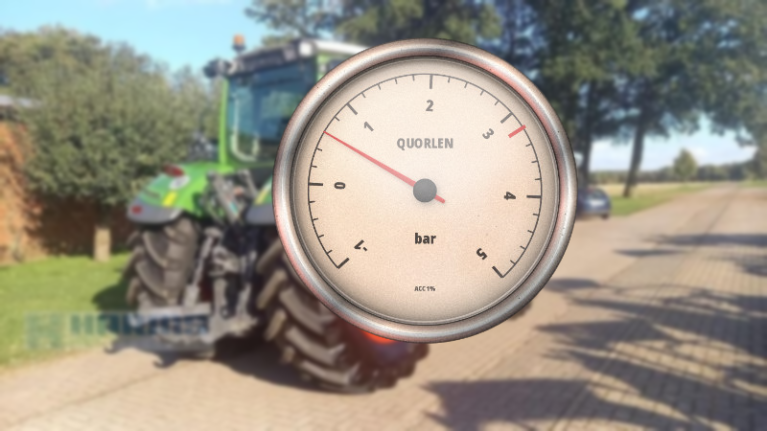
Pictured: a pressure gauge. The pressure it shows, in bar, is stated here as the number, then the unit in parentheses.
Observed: 0.6 (bar)
